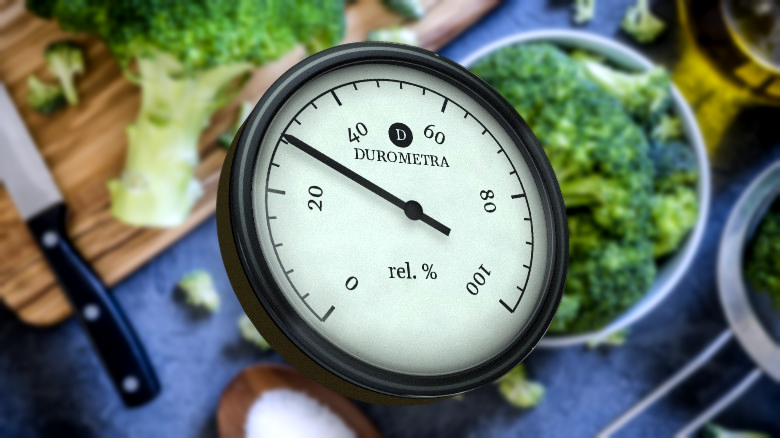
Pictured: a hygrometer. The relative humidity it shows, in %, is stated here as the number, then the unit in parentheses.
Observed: 28 (%)
